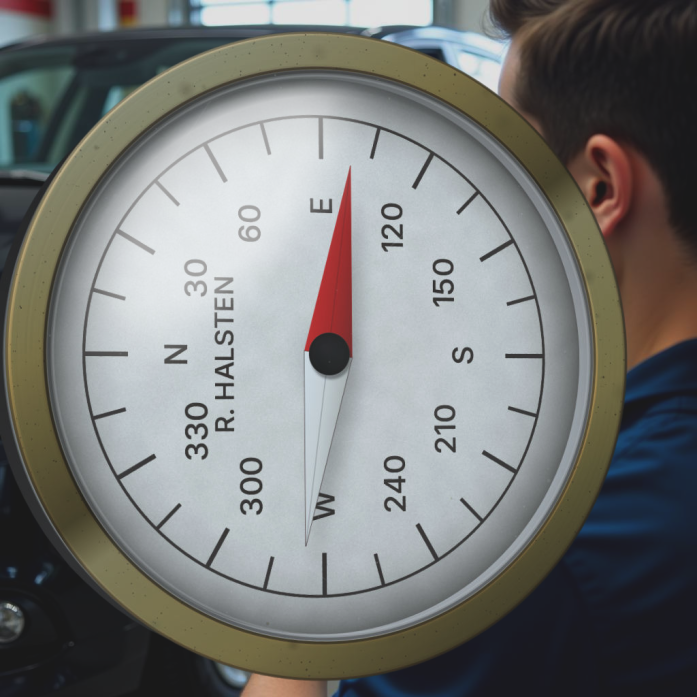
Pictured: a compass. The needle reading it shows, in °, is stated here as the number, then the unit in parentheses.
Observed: 97.5 (°)
